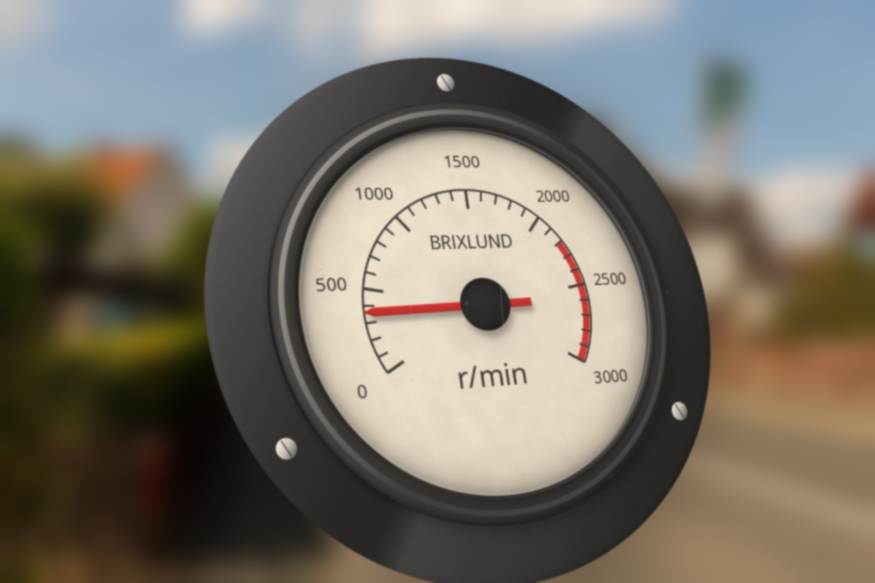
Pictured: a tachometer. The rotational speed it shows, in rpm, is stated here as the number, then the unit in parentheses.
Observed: 350 (rpm)
